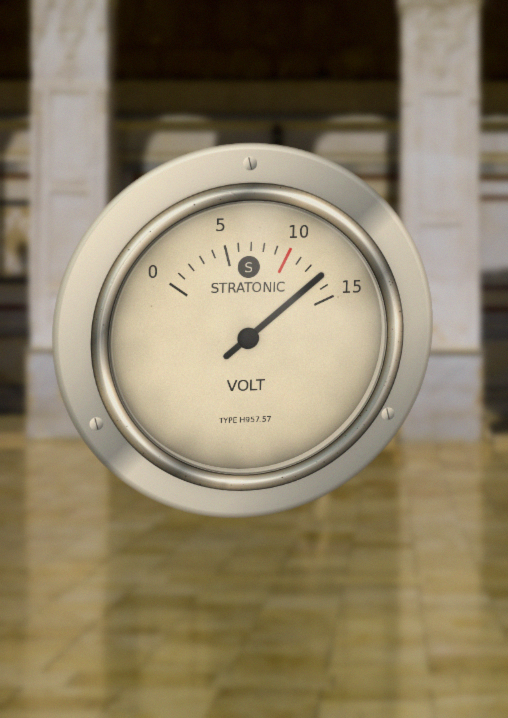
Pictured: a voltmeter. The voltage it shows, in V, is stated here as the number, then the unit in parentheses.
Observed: 13 (V)
